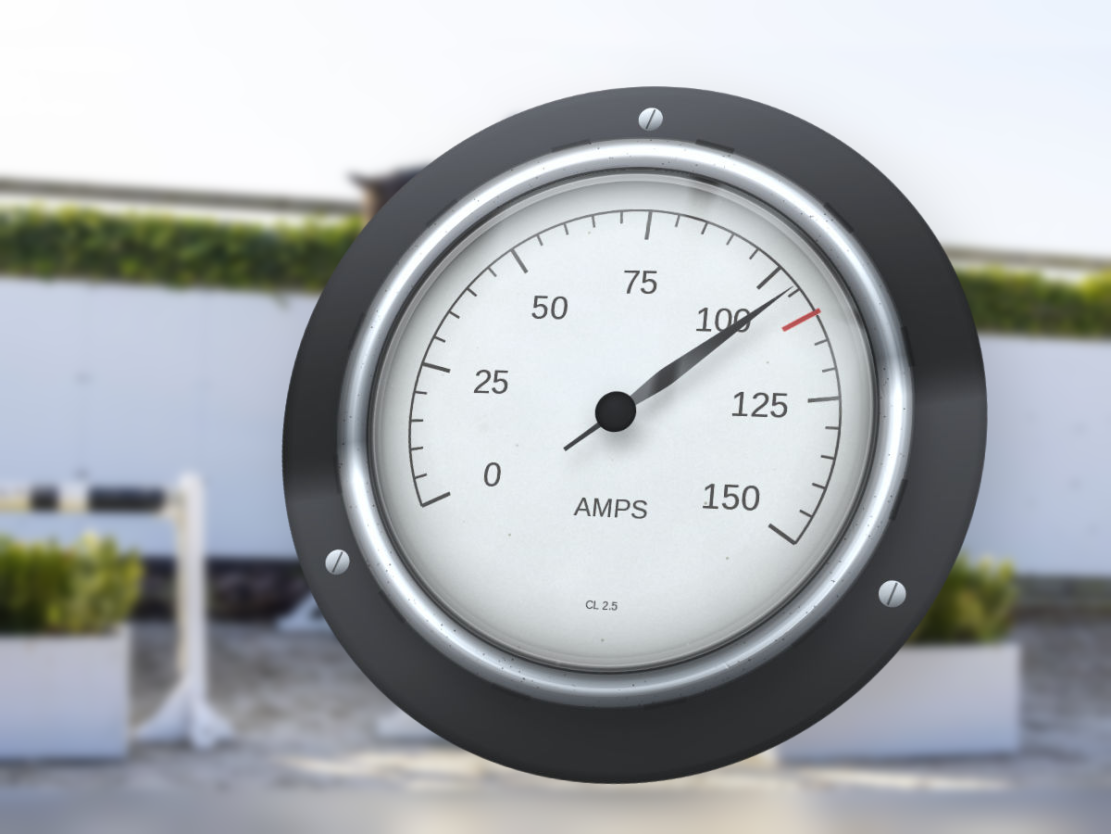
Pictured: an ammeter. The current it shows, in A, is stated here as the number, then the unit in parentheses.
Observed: 105 (A)
